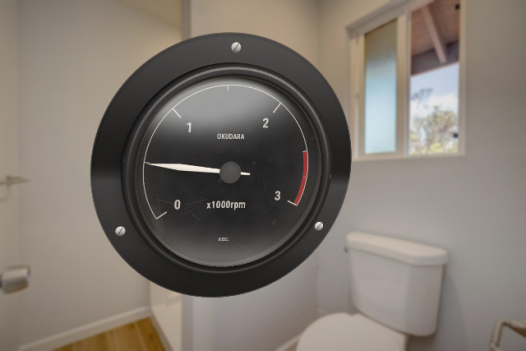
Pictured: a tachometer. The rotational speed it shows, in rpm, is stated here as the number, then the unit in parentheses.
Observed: 500 (rpm)
